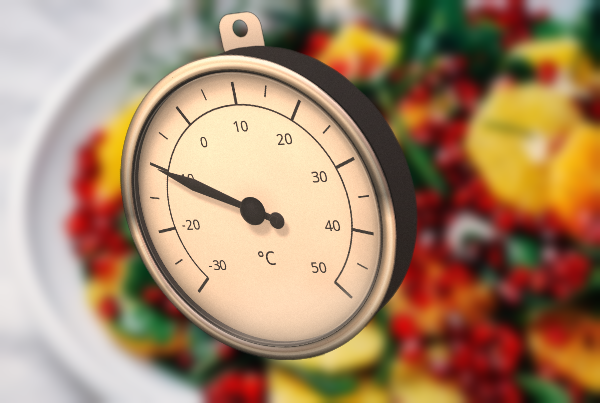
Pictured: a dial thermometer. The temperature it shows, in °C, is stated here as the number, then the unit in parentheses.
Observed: -10 (°C)
